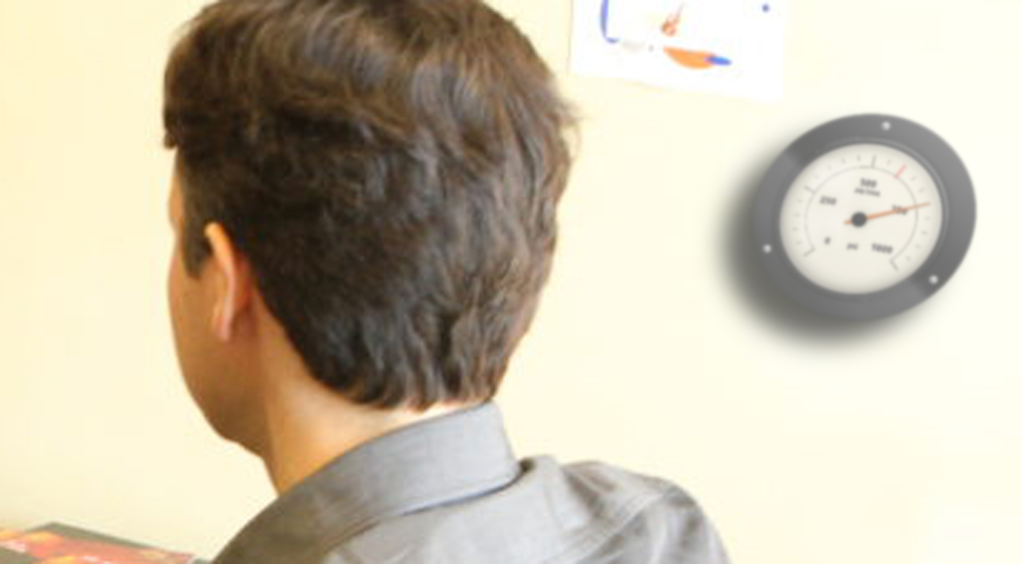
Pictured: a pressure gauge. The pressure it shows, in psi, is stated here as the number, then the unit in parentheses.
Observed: 750 (psi)
